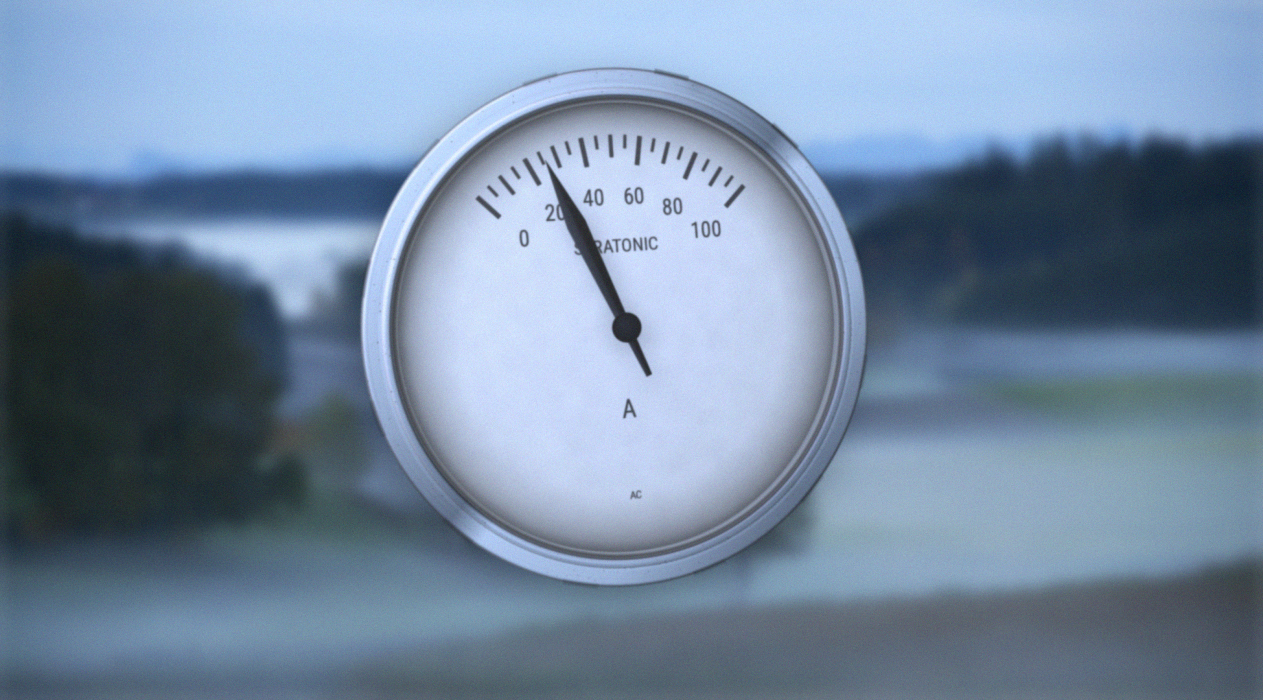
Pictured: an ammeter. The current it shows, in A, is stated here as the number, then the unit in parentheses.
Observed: 25 (A)
